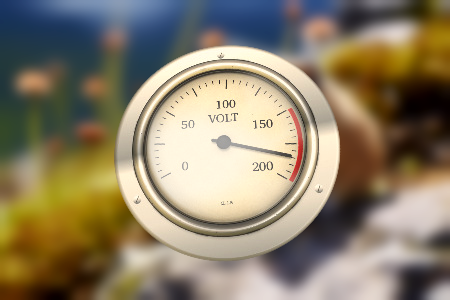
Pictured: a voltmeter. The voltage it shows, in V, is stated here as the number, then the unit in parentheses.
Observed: 185 (V)
